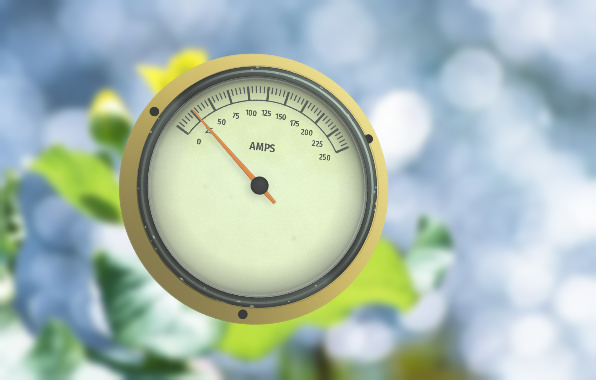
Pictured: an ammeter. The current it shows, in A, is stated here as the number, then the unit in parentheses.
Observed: 25 (A)
